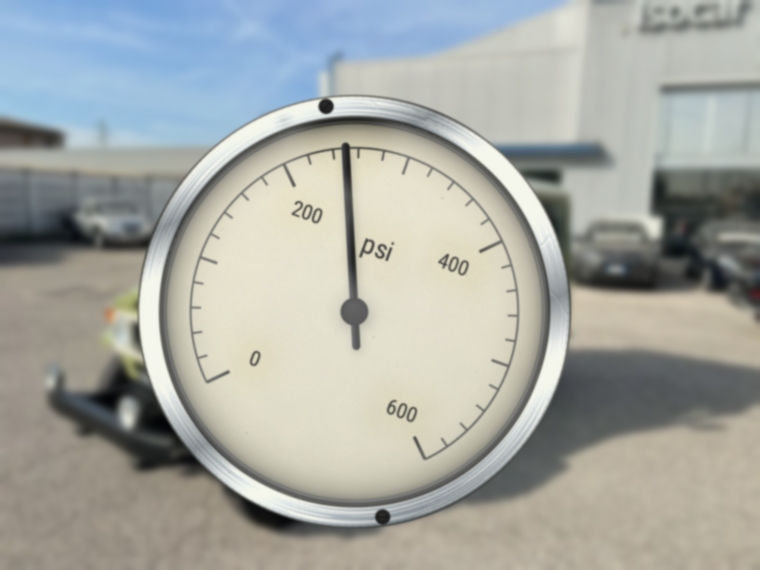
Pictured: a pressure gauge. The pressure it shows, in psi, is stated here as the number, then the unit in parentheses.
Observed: 250 (psi)
